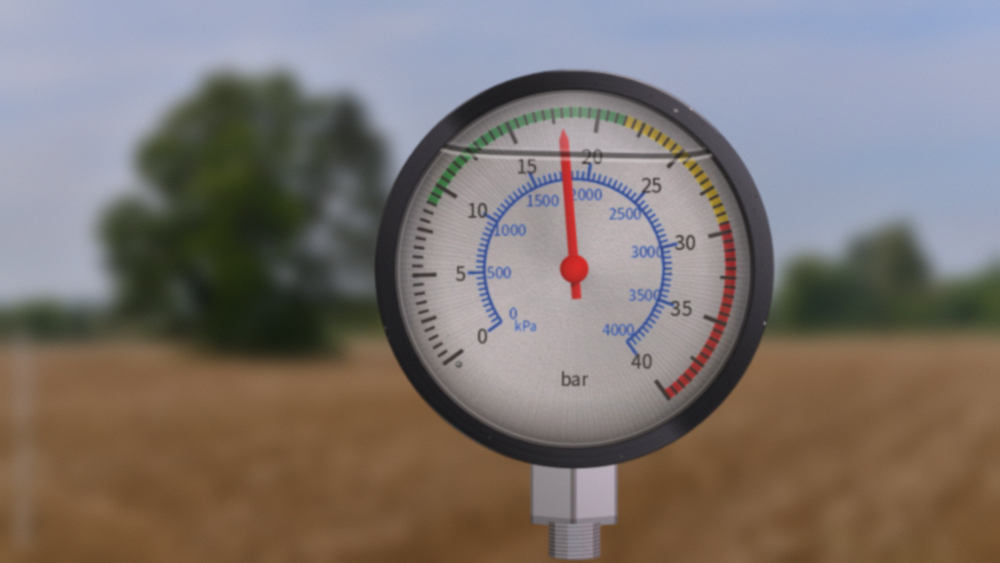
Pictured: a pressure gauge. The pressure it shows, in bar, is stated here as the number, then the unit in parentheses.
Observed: 18 (bar)
